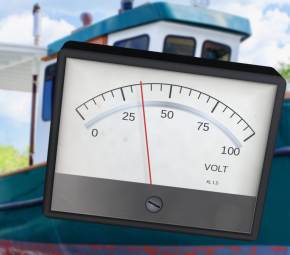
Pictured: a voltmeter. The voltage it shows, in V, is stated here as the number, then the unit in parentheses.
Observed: 35 (V)
